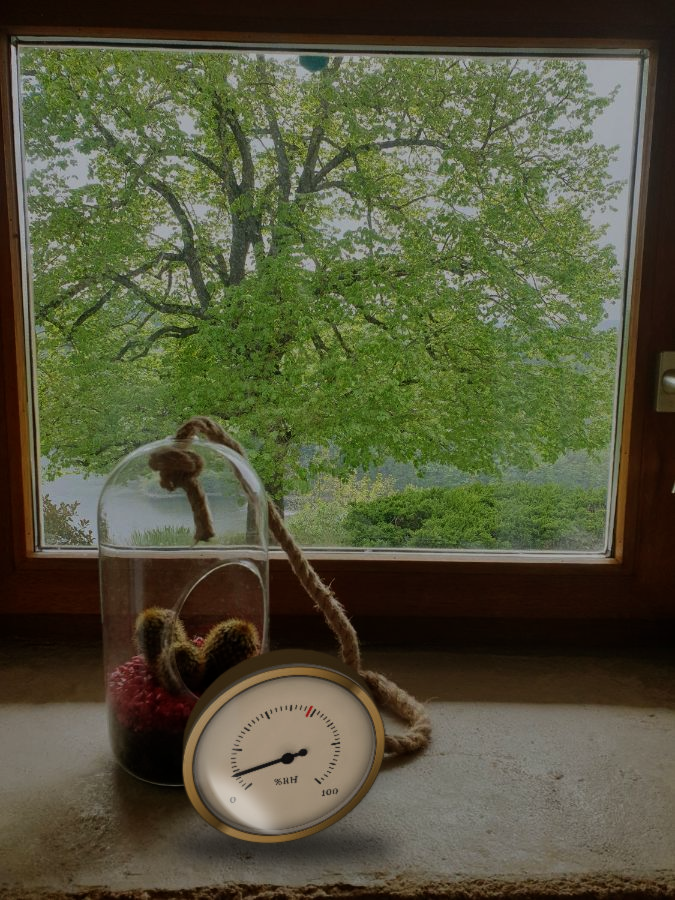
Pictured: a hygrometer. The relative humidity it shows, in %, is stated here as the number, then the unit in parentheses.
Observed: 10 (%)
